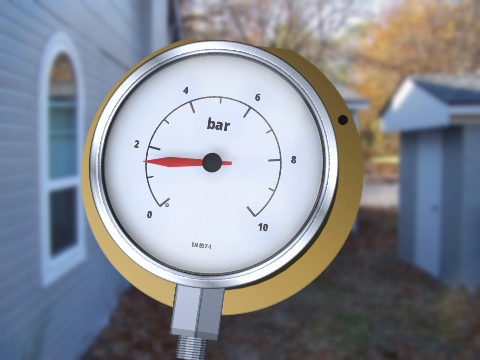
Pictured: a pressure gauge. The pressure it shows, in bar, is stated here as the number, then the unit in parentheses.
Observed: 1.5 (bar)
